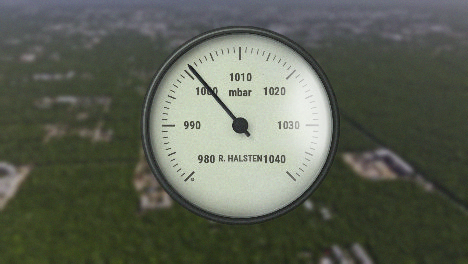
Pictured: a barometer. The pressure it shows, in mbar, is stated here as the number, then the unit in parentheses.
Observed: 1001 (mbar)
